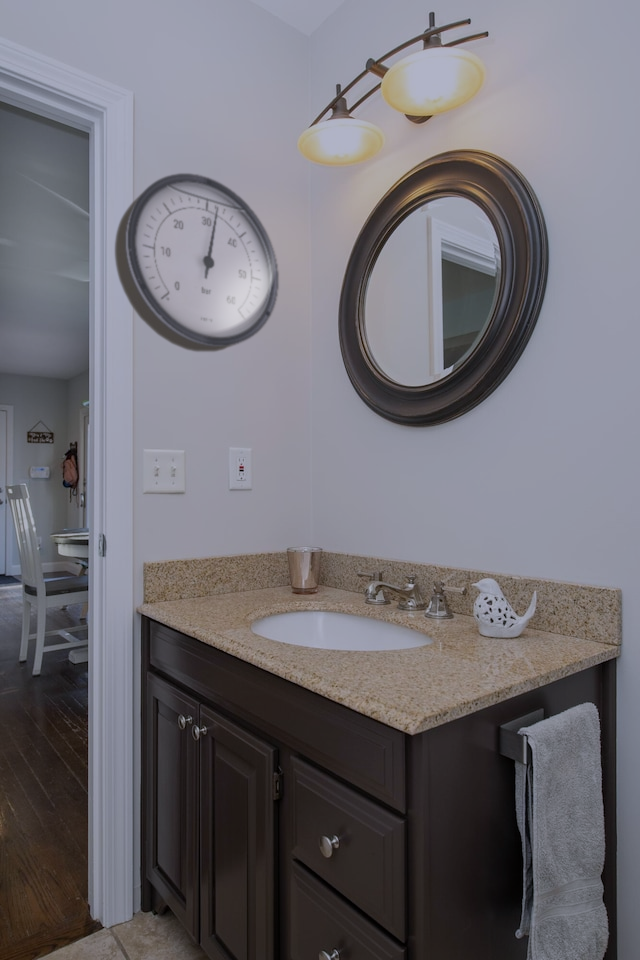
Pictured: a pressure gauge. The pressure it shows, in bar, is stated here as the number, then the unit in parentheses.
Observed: 32 (bar)
